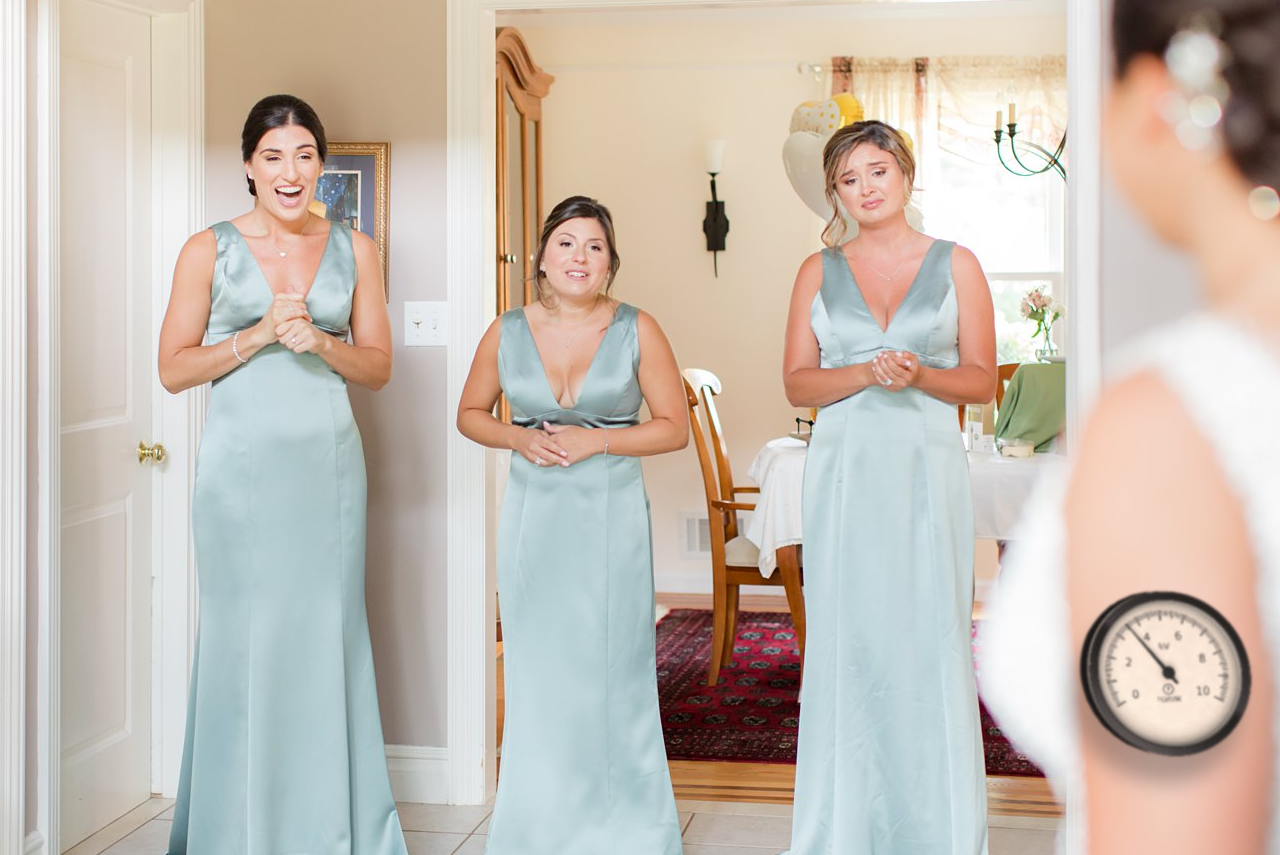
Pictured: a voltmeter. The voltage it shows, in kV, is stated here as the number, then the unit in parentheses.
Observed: 3.5 (kV)
